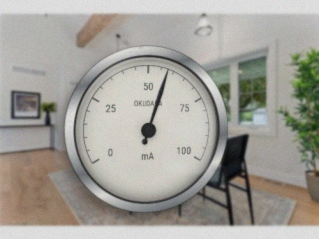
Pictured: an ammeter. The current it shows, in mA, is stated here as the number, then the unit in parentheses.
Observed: 57.5 (mA)
